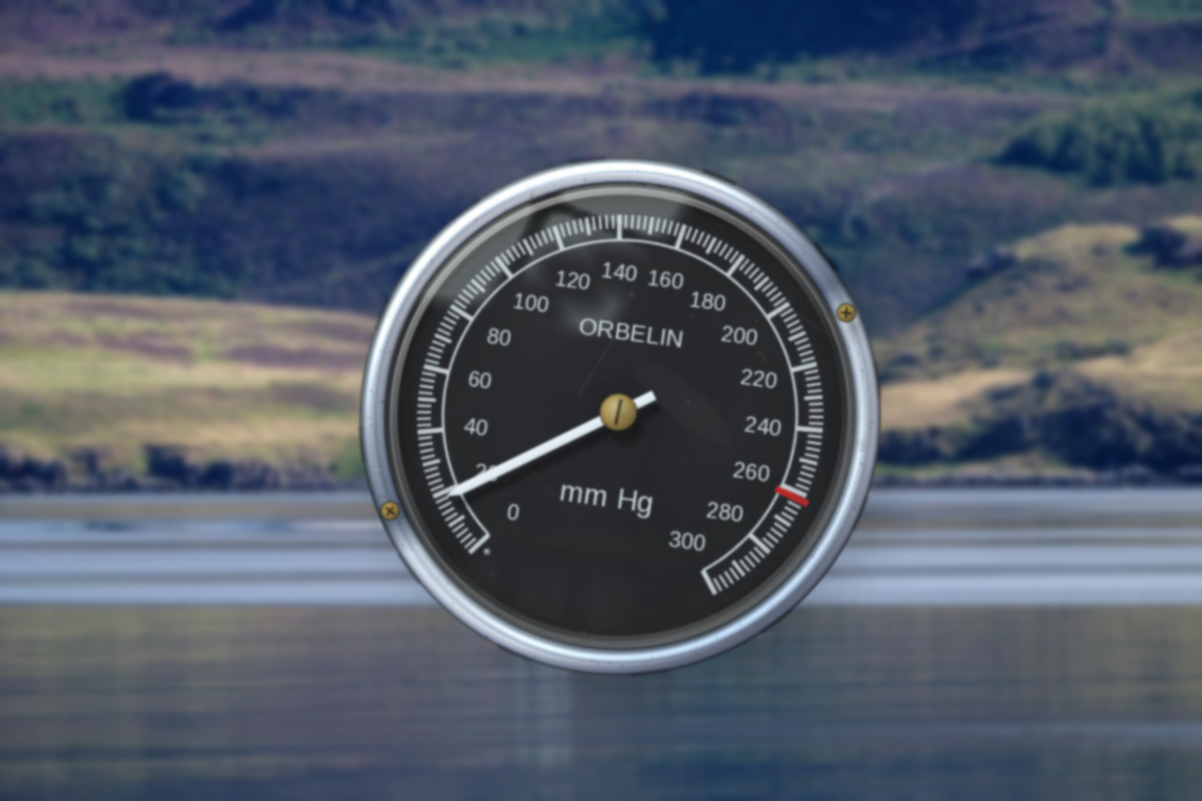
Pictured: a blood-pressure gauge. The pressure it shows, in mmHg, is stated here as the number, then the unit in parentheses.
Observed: 18 (mmHg)
